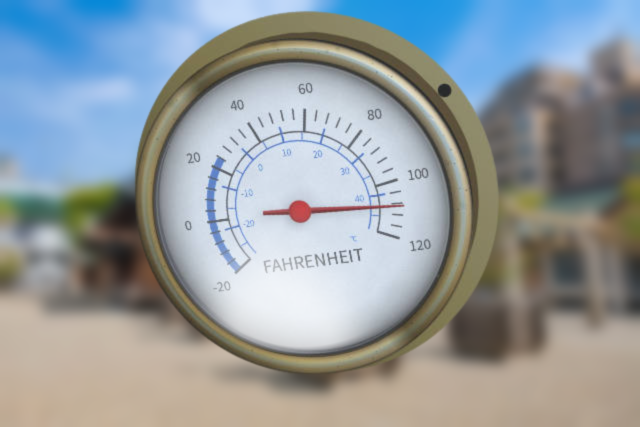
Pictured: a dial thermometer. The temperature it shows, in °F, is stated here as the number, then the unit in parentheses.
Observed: 108 (°F)
